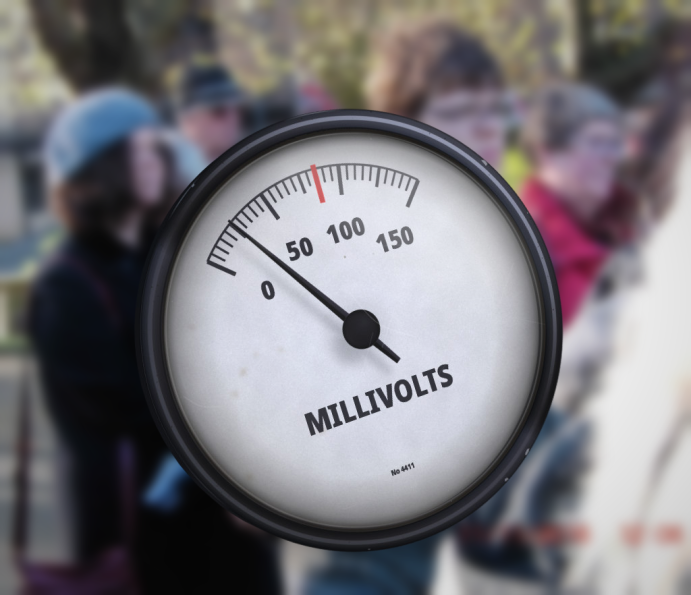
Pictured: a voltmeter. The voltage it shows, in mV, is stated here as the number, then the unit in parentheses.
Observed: 25 (mV)
